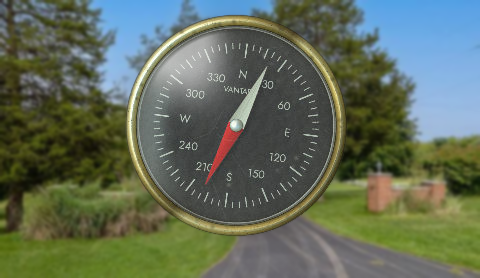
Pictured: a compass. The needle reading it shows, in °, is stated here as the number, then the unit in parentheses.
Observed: 200 (°)
